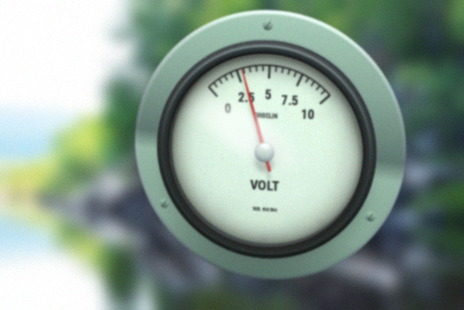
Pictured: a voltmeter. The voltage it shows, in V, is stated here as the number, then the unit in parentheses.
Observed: 3 (V)
